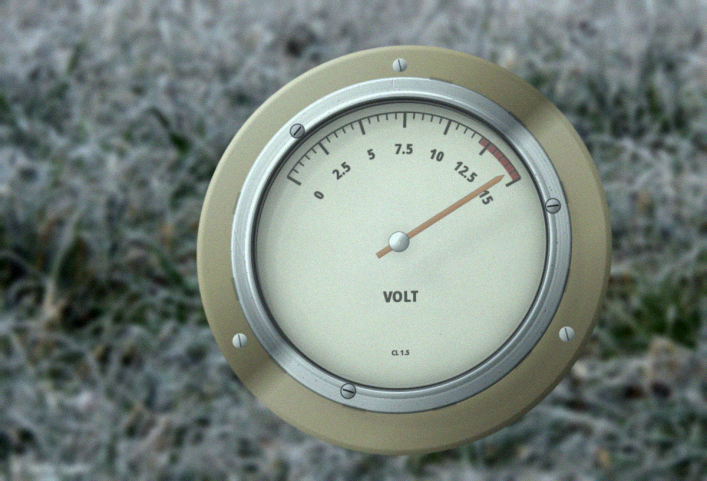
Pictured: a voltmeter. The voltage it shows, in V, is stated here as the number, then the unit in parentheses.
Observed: 14.5 (V)
